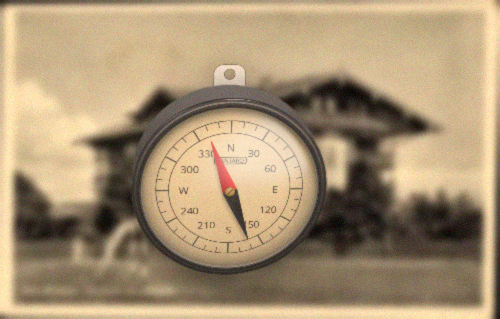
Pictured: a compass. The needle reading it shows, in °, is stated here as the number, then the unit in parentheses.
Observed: 340 (°)
